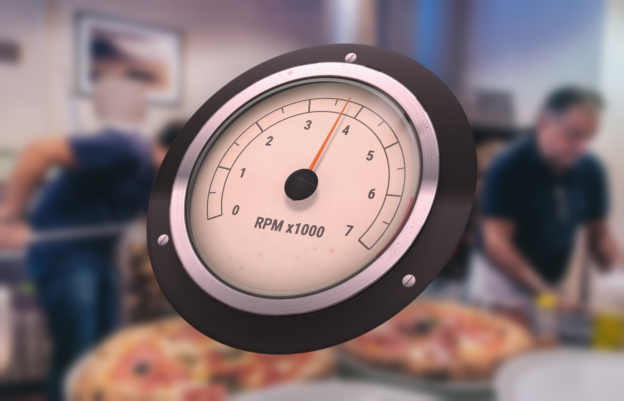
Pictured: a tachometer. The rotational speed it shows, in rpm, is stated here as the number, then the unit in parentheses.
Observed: 3750 (rpm)
